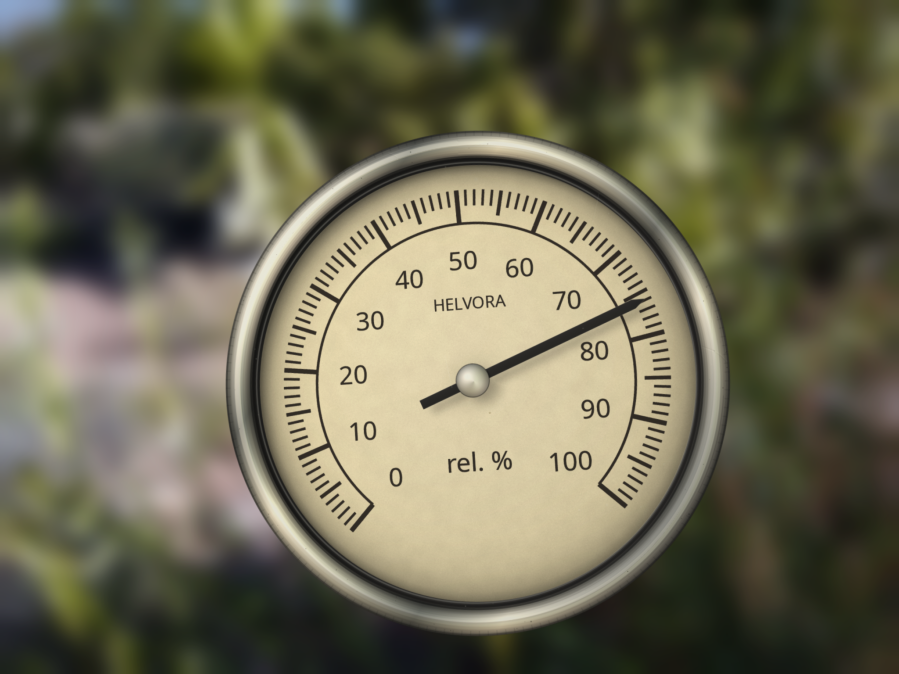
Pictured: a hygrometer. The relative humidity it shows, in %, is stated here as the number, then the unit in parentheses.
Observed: 76 (%)
